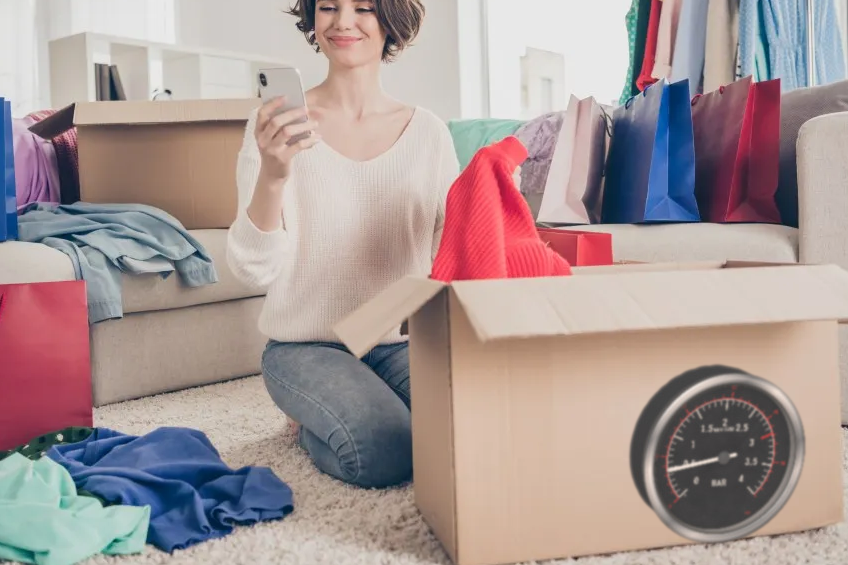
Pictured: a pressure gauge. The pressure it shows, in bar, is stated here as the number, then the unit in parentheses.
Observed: 0.5 (bar)
